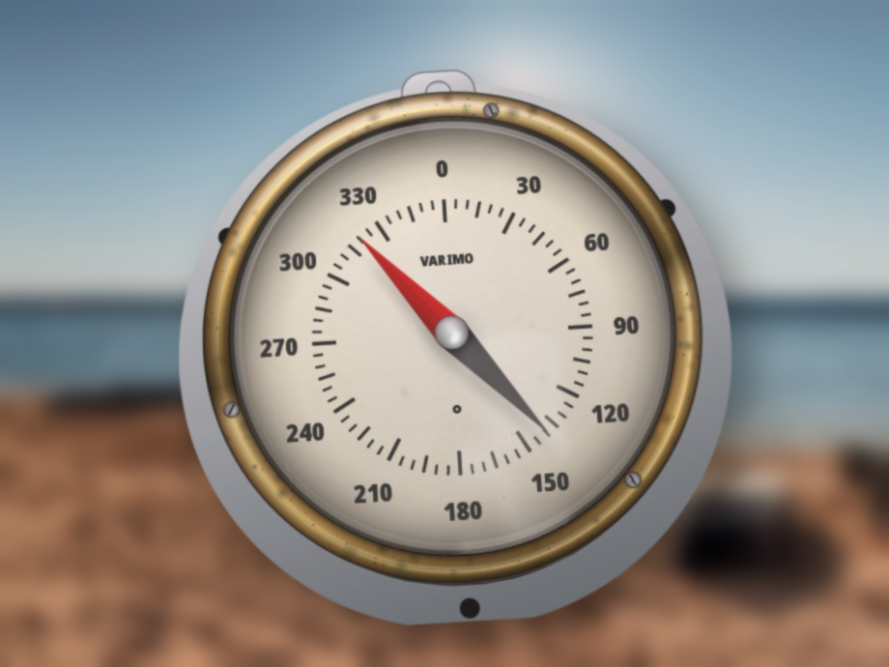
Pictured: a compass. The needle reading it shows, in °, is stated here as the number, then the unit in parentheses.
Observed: 320 (°)
